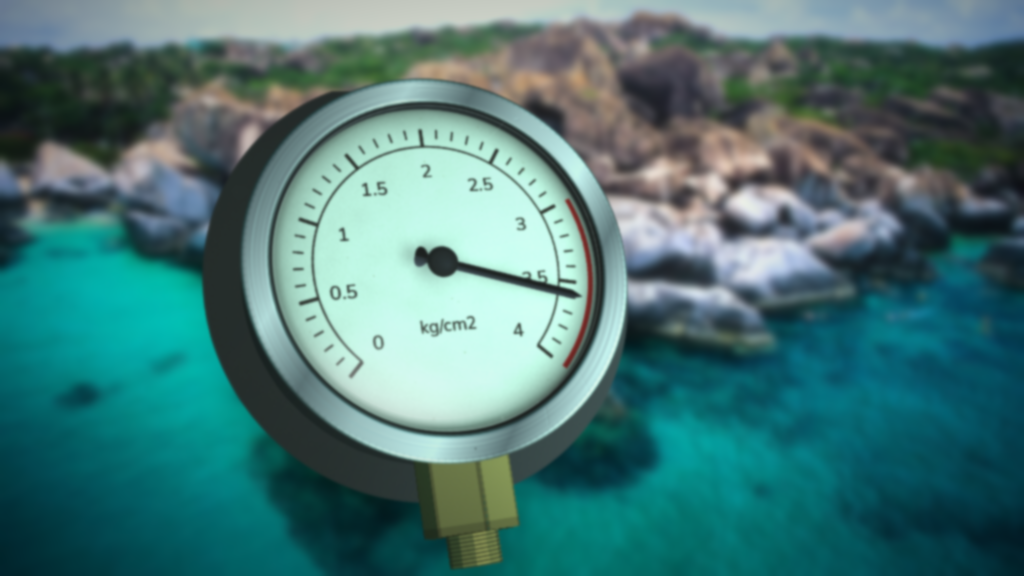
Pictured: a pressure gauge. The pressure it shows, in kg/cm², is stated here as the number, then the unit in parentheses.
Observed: 3.6 (kg/cm²)
